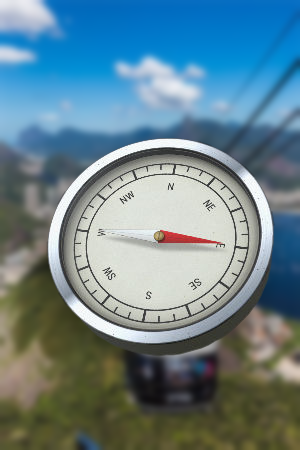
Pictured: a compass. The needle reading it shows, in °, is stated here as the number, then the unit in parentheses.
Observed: 90 (°)
